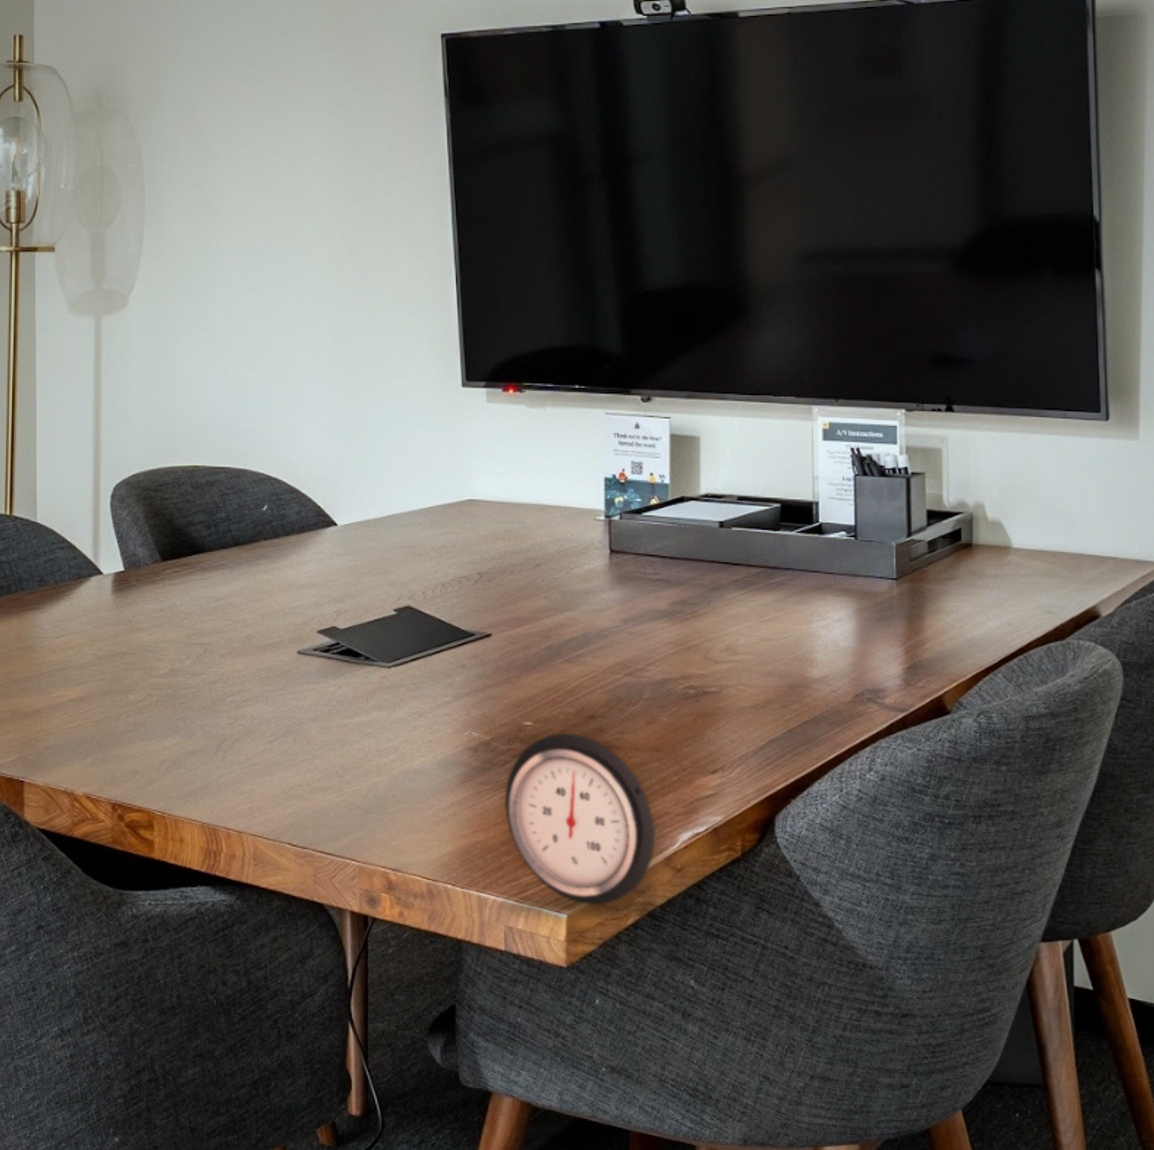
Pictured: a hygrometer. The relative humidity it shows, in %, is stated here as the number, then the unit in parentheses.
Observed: 52 (%)
